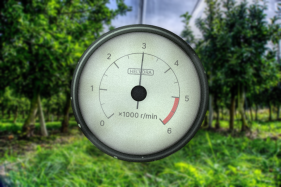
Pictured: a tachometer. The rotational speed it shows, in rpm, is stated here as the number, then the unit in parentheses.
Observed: 3000 (rpm)
